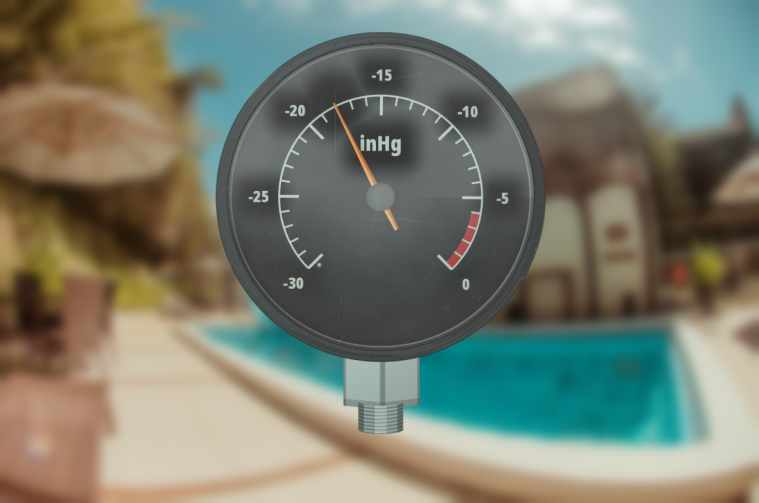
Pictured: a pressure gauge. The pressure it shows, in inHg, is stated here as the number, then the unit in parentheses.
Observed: -18 (inHg)
